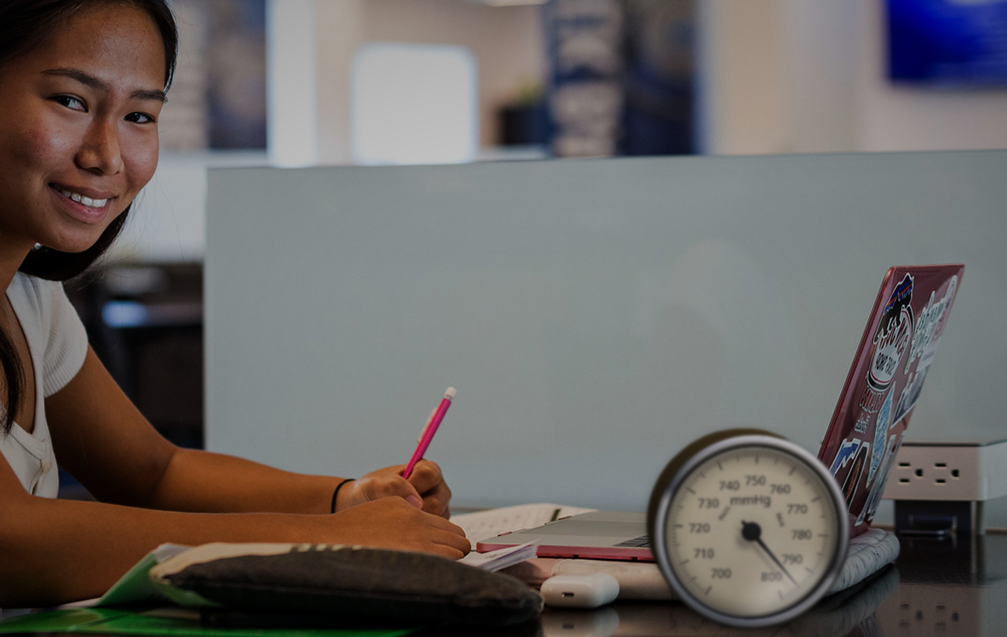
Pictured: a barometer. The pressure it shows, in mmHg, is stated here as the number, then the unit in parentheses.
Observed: 795 (mmHg)
